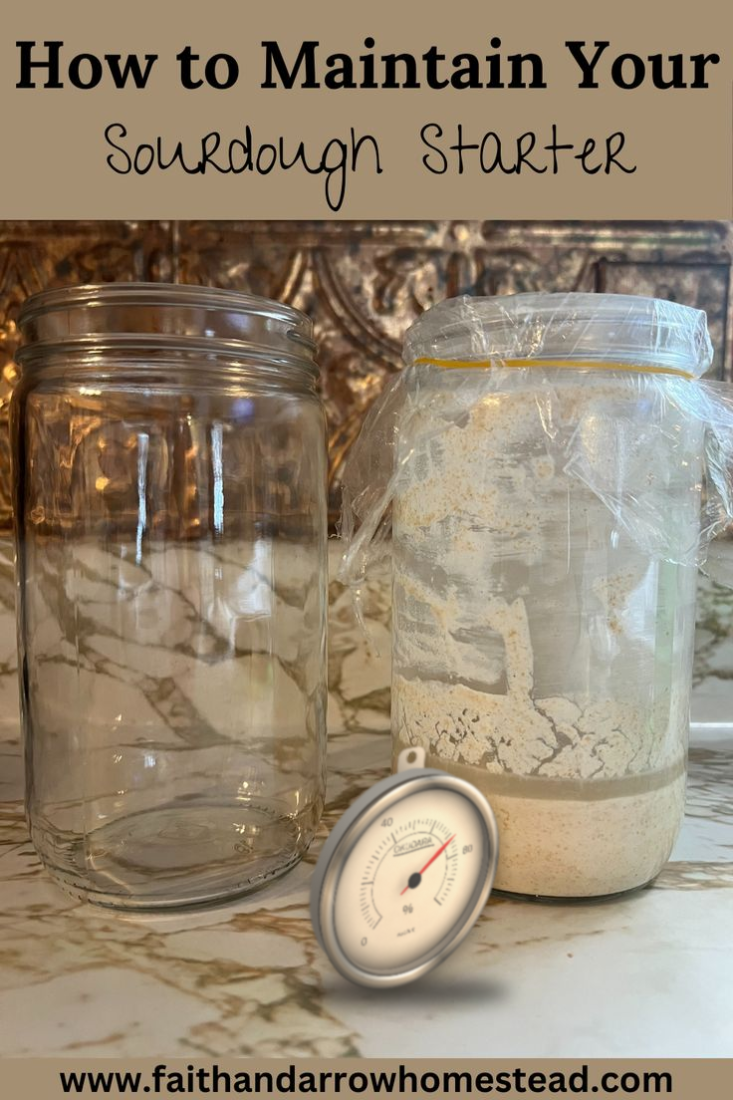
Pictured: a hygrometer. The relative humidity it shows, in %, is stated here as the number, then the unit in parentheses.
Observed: 70 (%)
